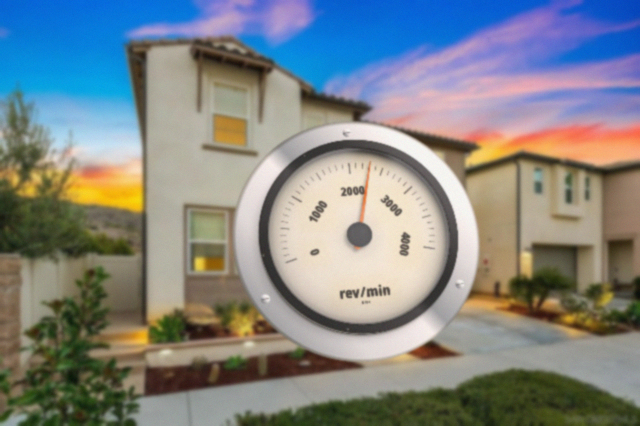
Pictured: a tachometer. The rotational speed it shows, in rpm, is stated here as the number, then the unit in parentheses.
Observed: 2300 (rpm)
